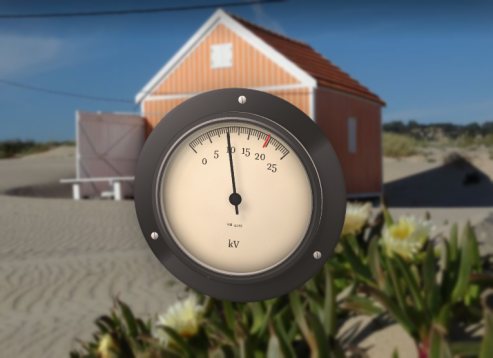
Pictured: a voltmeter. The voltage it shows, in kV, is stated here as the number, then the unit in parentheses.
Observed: 10 (kV)
